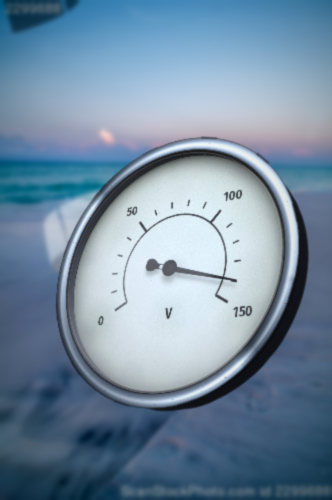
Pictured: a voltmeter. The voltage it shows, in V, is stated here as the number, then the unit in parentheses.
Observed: 140 (V)
